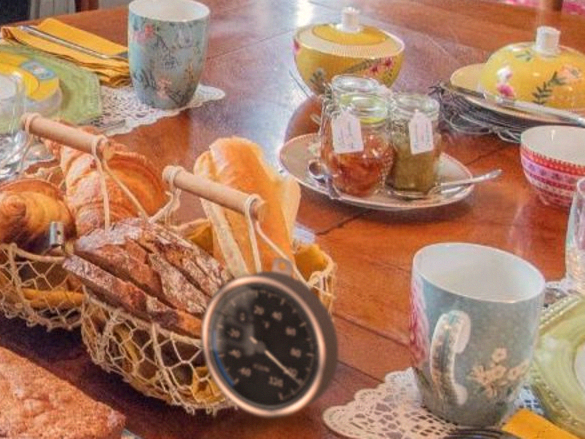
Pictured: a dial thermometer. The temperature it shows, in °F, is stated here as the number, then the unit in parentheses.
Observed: 100 (°F)
